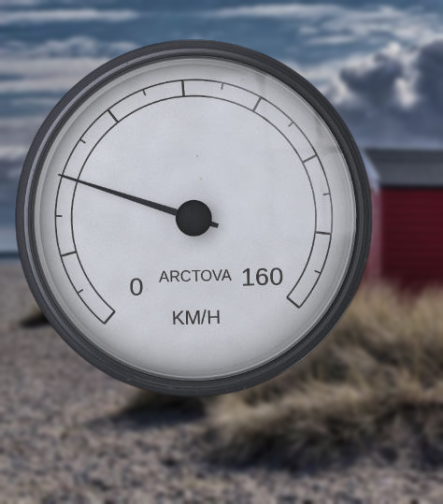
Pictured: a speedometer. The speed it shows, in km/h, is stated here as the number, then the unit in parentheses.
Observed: 40 (km/h)
